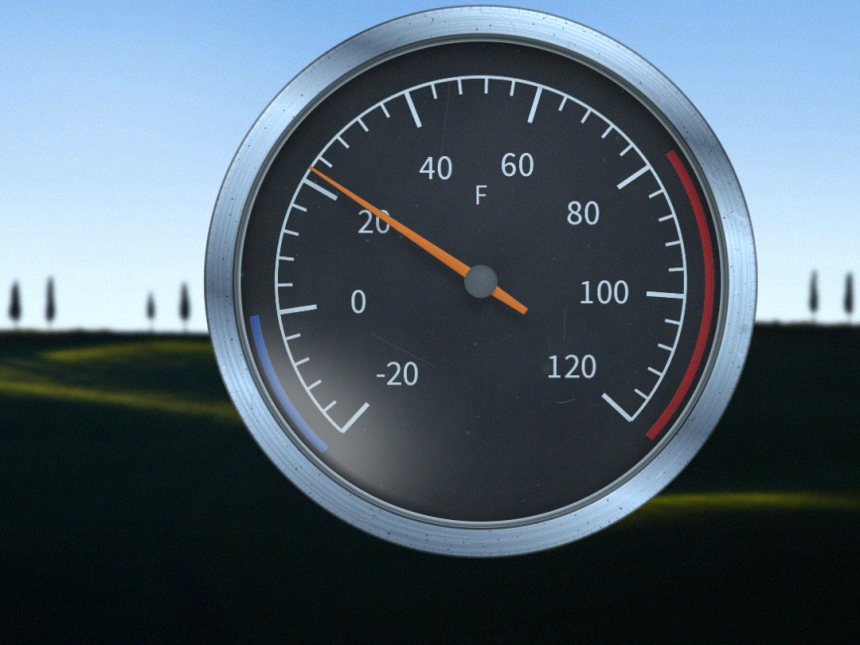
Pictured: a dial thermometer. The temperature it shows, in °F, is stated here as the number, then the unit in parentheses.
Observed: 22 (°F)
